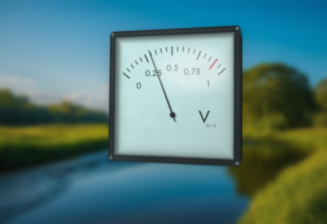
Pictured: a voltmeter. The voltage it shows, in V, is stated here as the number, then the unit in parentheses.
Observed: 0.3 (V)
